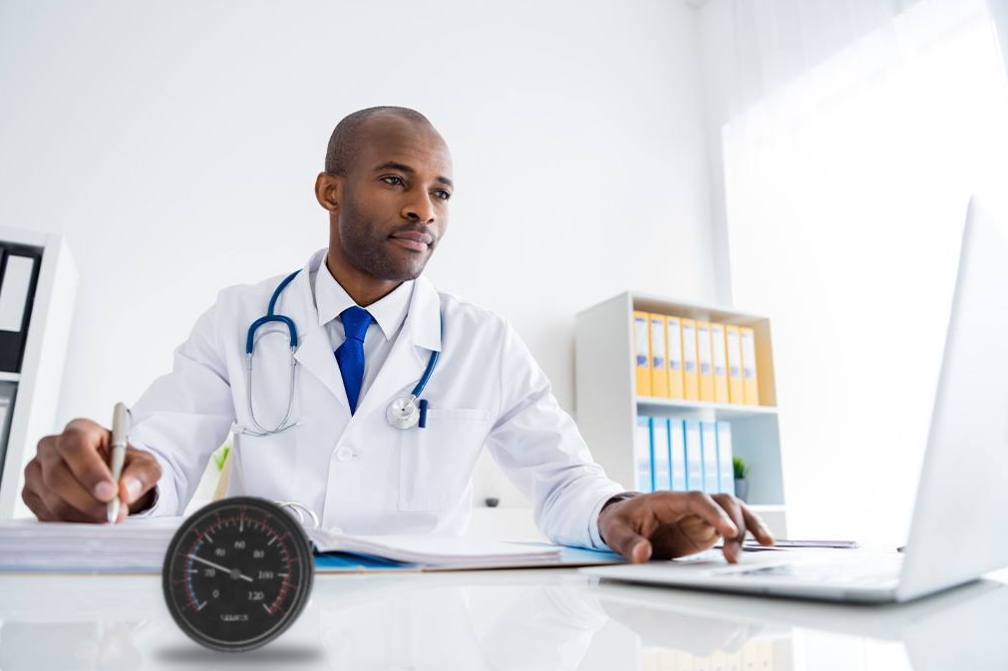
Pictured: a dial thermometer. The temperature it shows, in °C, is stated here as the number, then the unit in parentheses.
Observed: 28 (°C)
